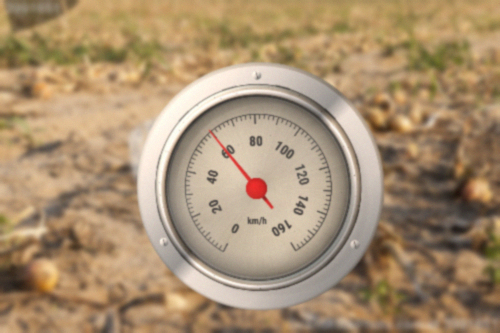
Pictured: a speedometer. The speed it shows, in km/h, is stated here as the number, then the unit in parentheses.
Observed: 60 (km/h)
